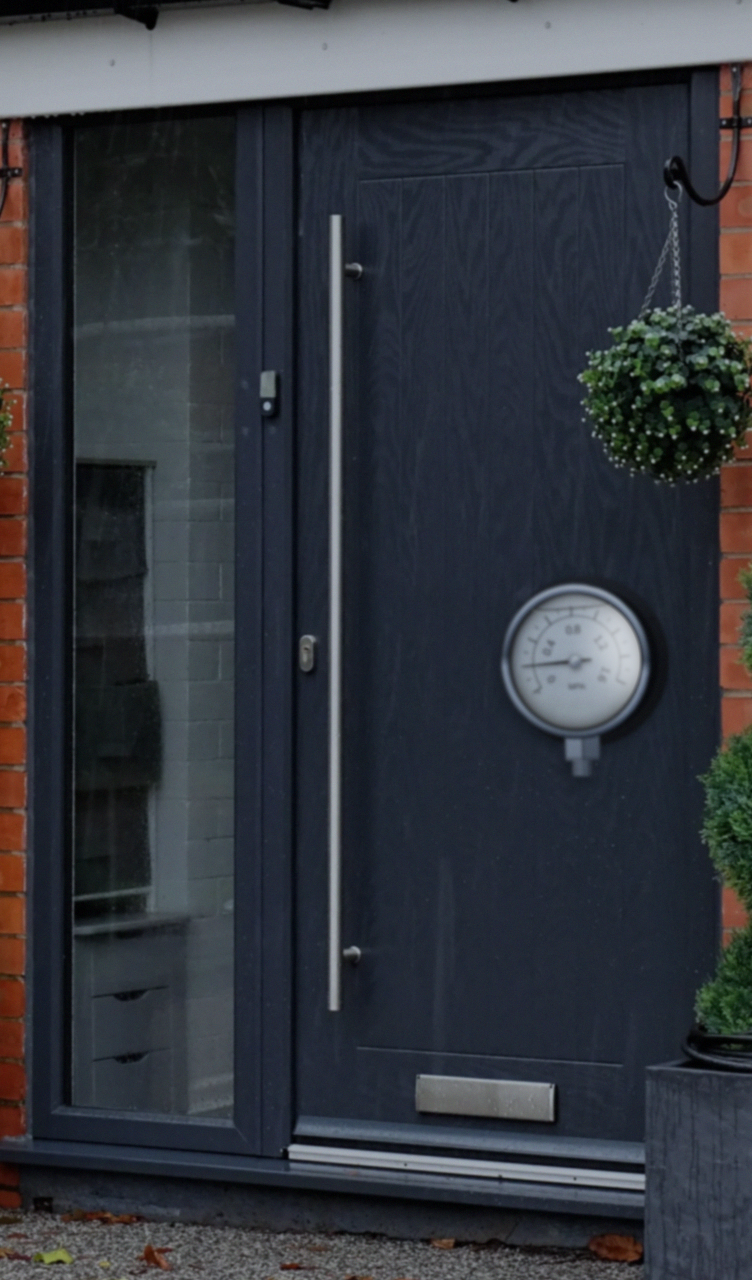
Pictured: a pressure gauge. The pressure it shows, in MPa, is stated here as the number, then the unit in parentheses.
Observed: 0.2 (MPa)
